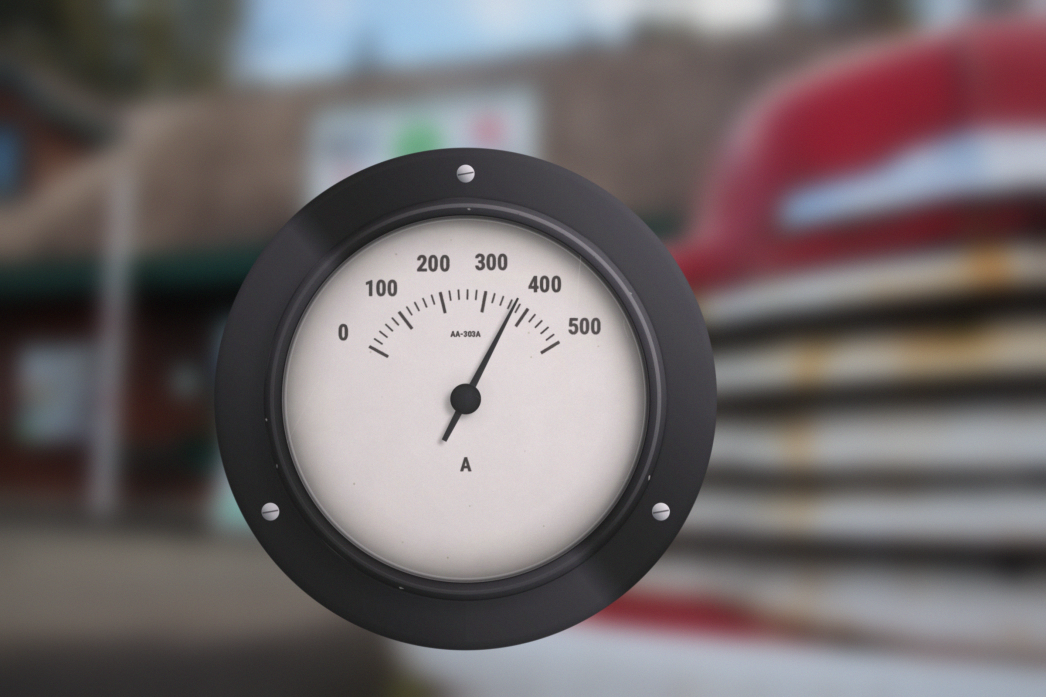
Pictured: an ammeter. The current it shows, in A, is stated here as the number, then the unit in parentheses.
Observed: 370 (A)
